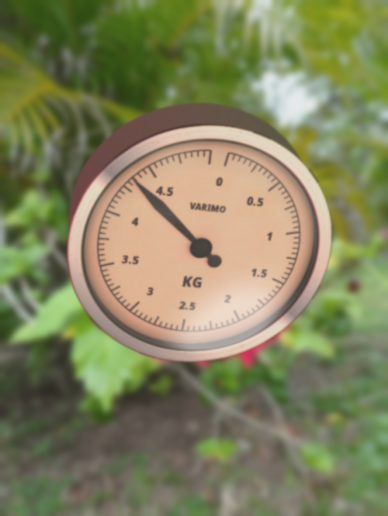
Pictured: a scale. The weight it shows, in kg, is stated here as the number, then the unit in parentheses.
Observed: 4.35 (kg)
